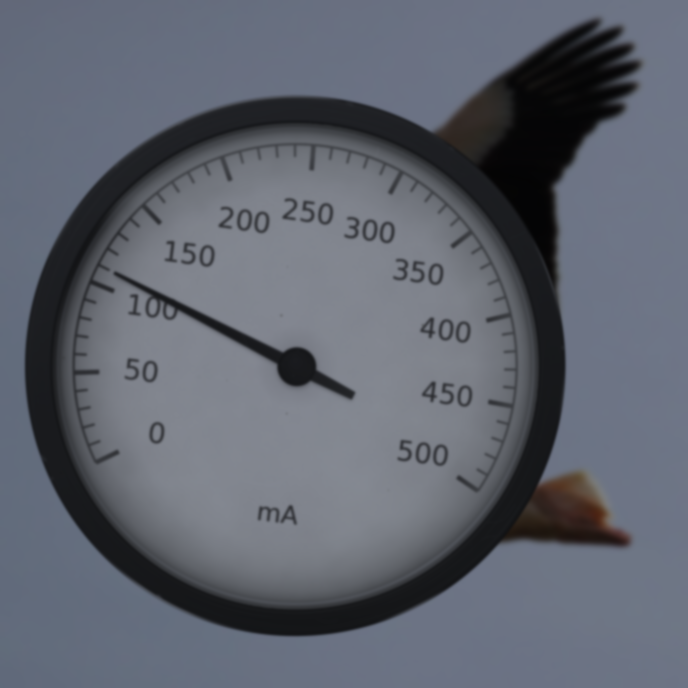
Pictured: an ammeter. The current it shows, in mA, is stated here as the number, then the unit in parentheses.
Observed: 110 (mA)
